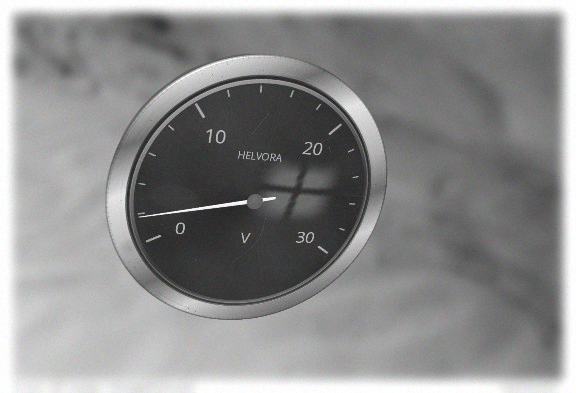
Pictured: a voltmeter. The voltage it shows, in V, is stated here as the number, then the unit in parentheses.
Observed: 2 (V)
